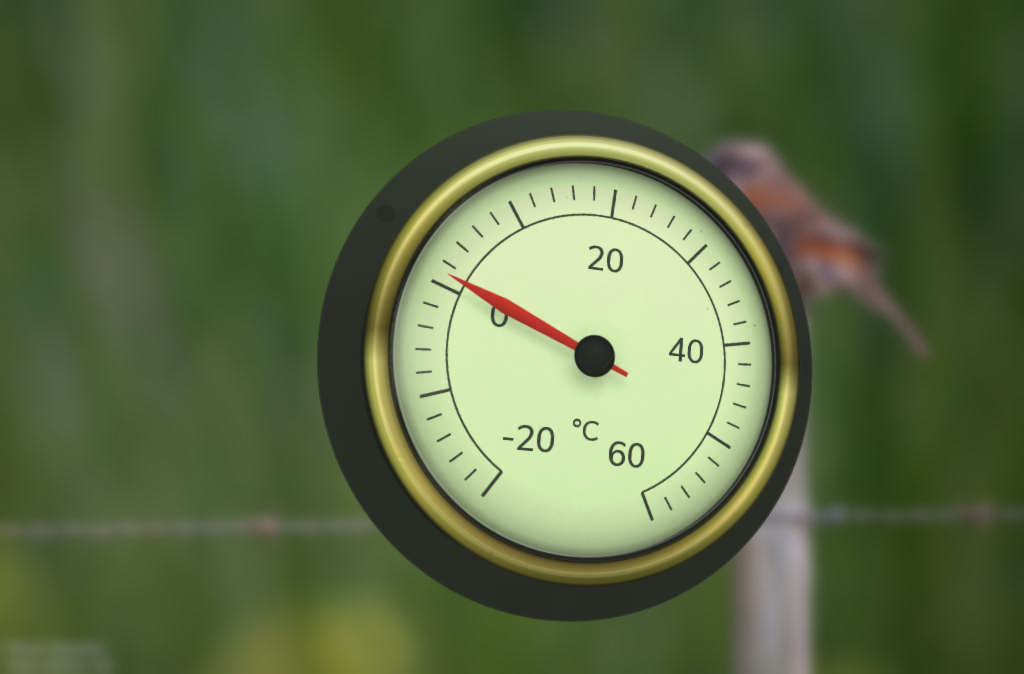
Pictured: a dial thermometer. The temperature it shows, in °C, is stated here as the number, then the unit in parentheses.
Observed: 1 (°C)
